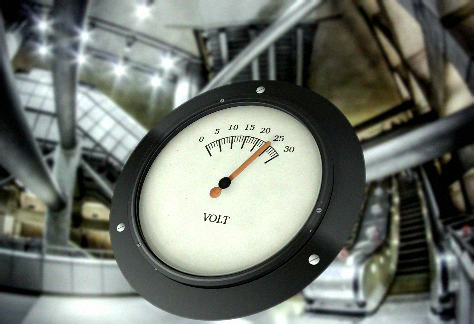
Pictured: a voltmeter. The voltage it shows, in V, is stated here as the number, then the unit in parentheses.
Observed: 25 (V)
